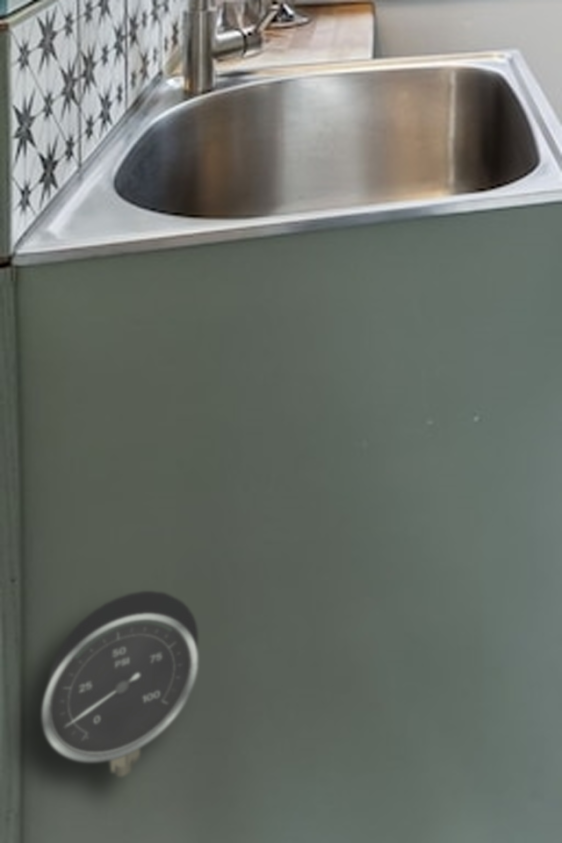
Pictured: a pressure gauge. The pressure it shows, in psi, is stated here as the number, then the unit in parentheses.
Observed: 10 (psi)
